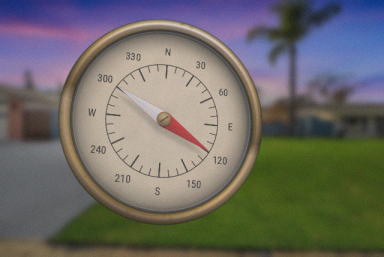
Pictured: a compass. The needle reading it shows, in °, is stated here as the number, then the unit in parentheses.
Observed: 120 (°)
